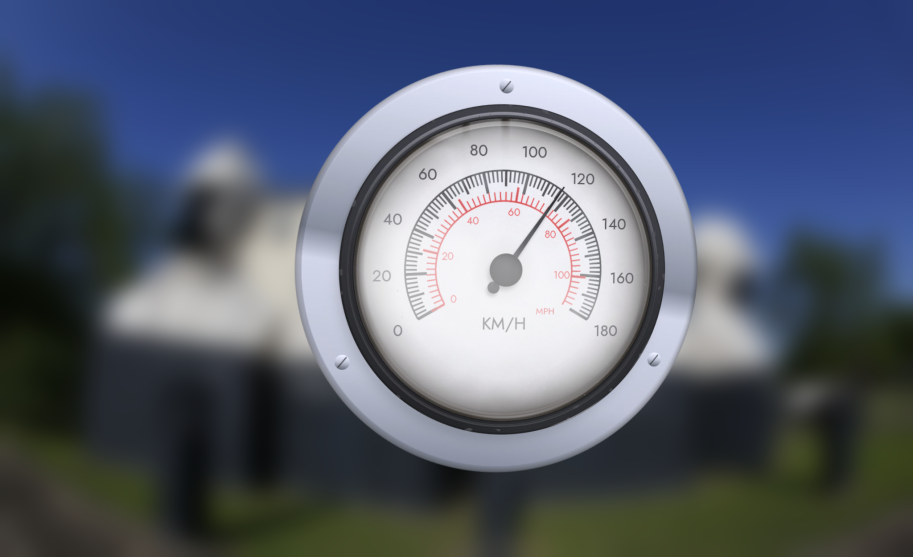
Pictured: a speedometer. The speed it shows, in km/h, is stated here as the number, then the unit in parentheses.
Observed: 116 (km/h)
